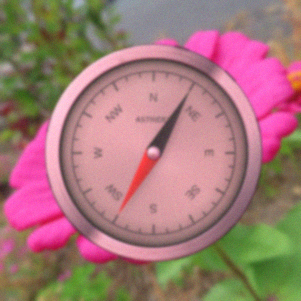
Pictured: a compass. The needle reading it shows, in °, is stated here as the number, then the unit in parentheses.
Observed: 210 (°)
